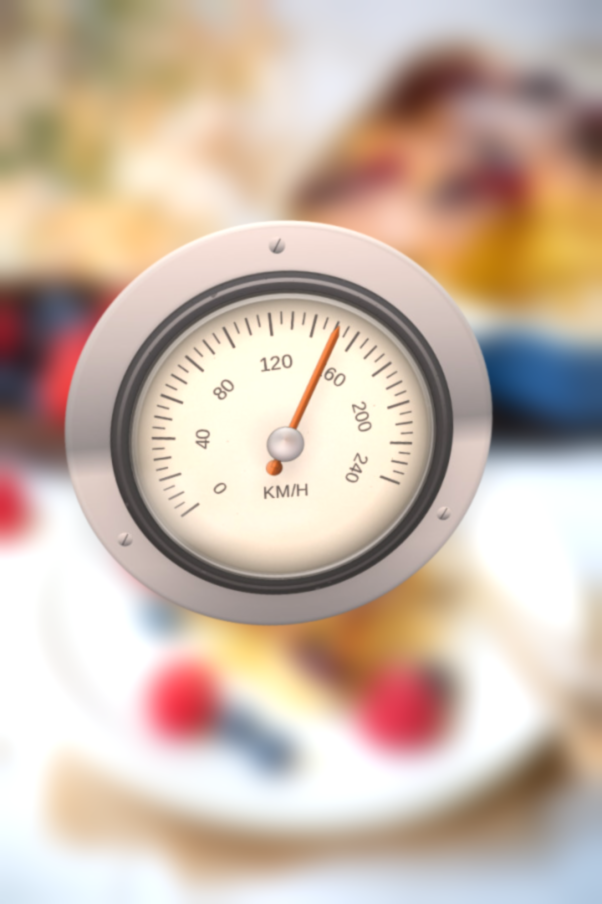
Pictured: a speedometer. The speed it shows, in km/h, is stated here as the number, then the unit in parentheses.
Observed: 150 (km/h)
